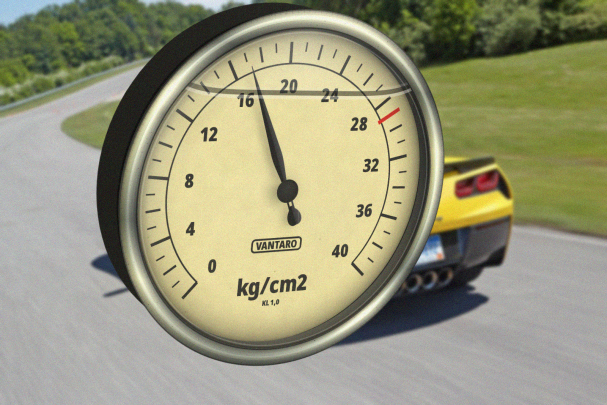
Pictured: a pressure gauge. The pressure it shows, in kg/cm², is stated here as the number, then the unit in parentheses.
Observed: 17 (kg/cm²)
